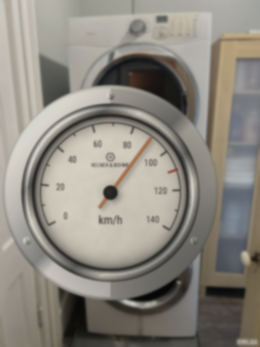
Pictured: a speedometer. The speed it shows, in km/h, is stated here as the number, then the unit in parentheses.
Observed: 90 (km/h)
